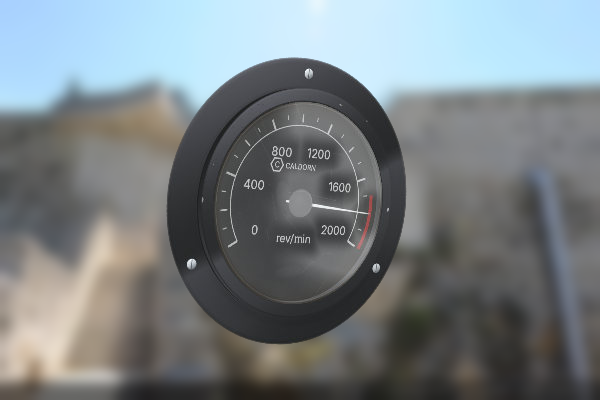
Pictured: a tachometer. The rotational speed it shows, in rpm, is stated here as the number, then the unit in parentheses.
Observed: 1800 (rpm)
